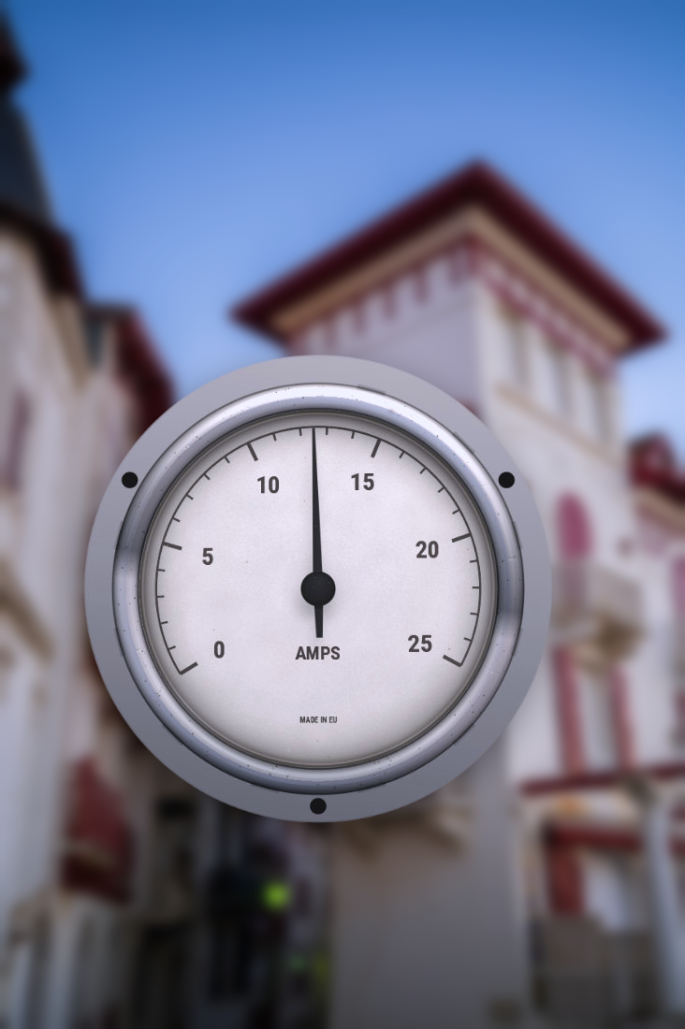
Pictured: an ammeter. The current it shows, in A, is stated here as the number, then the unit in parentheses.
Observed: 12.5 (A)
